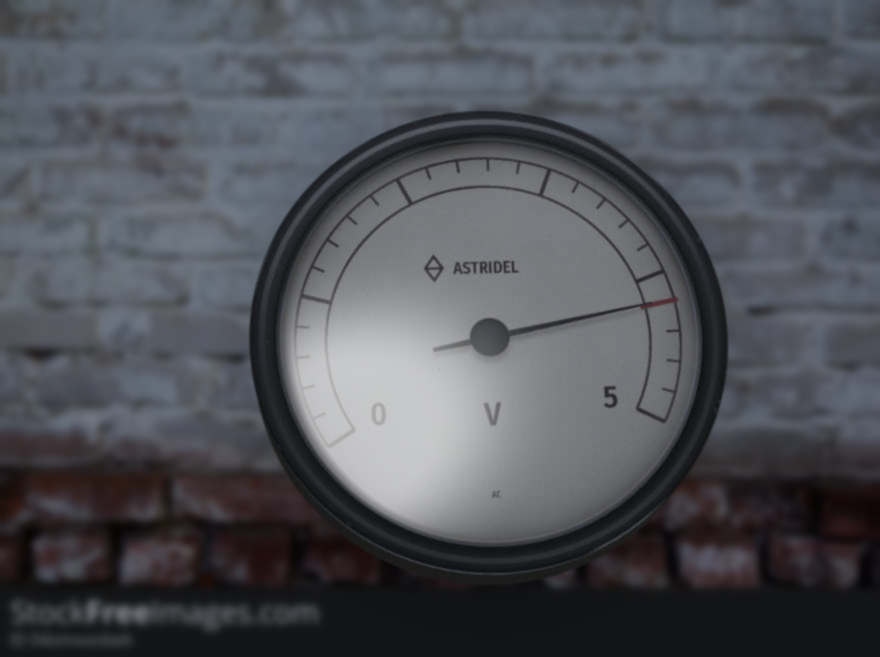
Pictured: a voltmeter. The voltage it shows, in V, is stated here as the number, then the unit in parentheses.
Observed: 4.2 (V)
